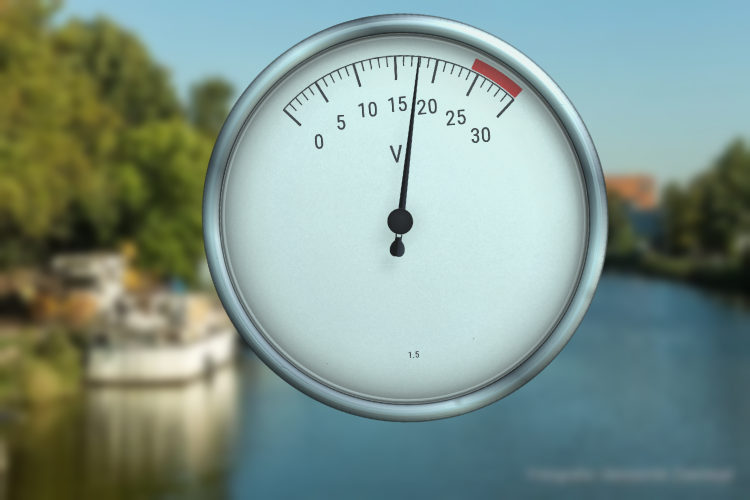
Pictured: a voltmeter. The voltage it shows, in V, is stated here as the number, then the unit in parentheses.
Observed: 18 (V)
